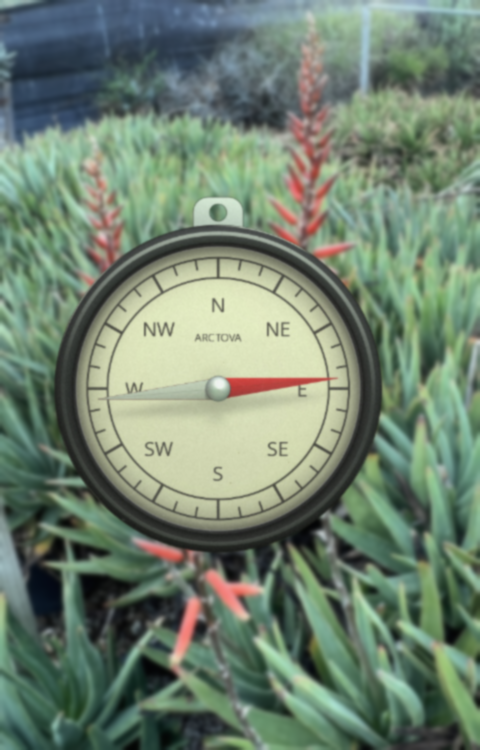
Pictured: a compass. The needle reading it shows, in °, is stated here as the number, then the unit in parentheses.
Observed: 85 (°)
